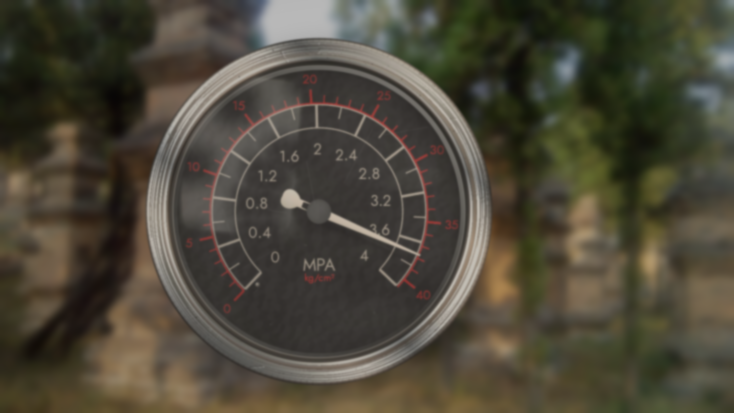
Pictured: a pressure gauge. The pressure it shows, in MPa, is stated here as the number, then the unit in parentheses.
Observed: 3.7 (MPa)
